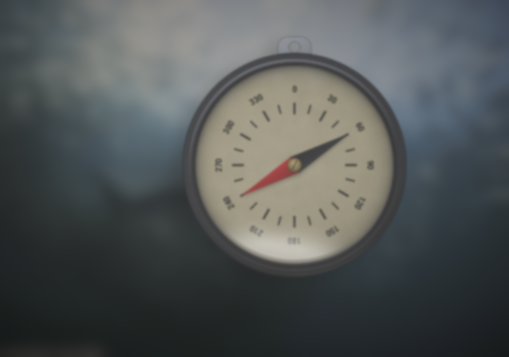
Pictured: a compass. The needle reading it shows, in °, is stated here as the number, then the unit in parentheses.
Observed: 240 (°)
